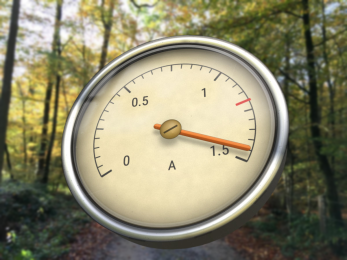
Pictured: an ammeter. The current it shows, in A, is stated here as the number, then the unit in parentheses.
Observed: 1.45 (A)
